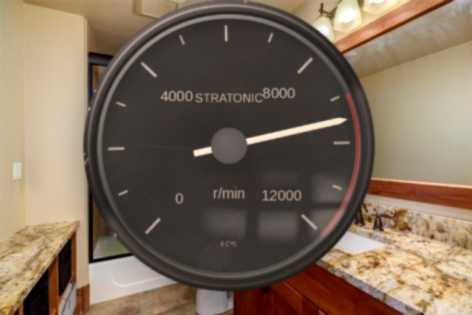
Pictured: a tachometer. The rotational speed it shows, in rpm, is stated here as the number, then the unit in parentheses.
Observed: 9500 (rpm)
